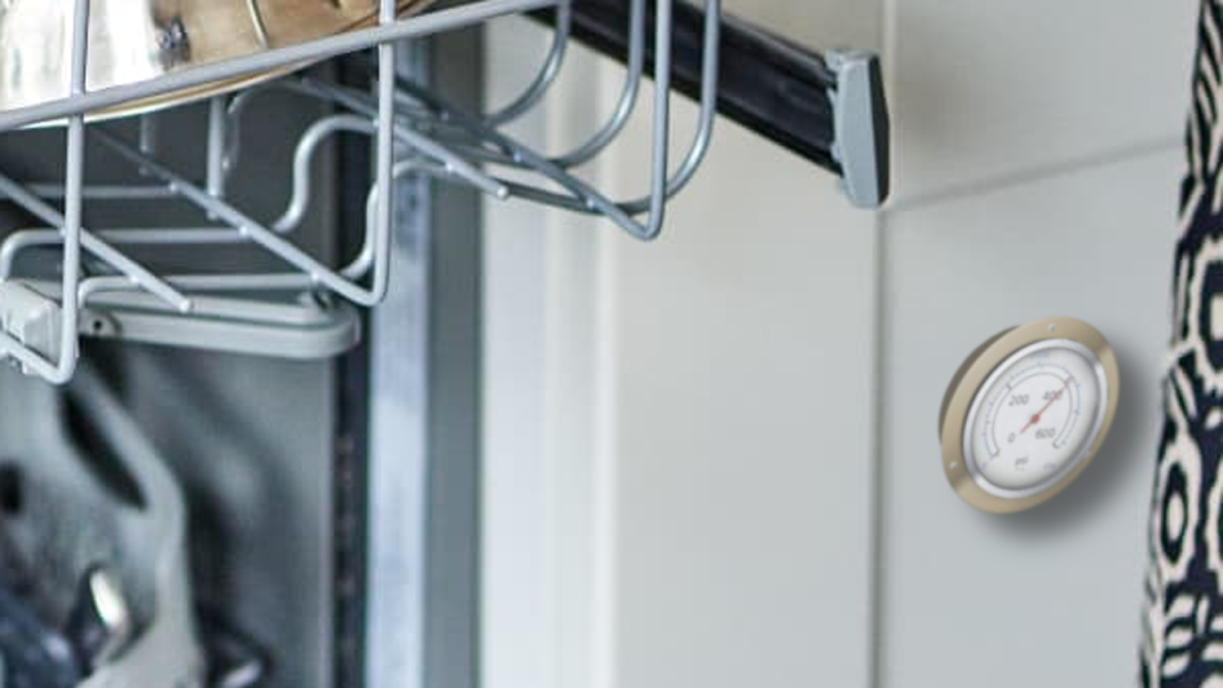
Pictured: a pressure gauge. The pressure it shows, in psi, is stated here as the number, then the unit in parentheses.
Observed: 400 (psi)
